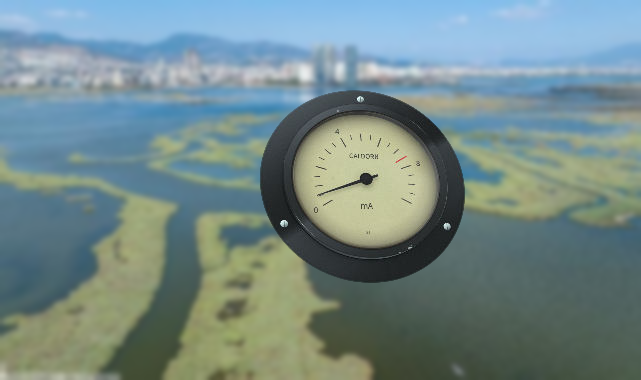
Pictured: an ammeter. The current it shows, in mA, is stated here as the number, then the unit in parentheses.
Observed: 0.5 (mA)
